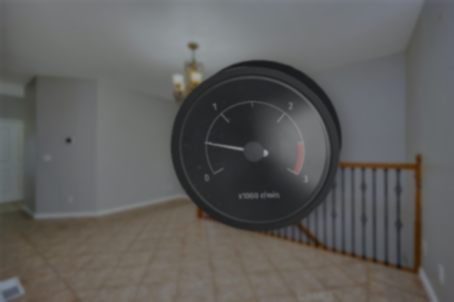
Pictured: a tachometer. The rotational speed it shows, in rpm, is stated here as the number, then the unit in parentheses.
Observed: 500 (rpm)
